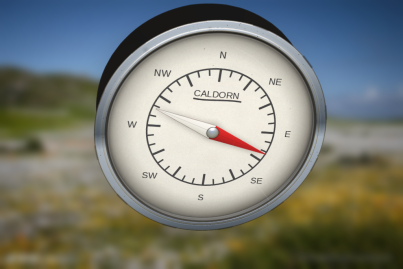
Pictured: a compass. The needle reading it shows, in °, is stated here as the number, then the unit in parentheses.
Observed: 110 (°)
